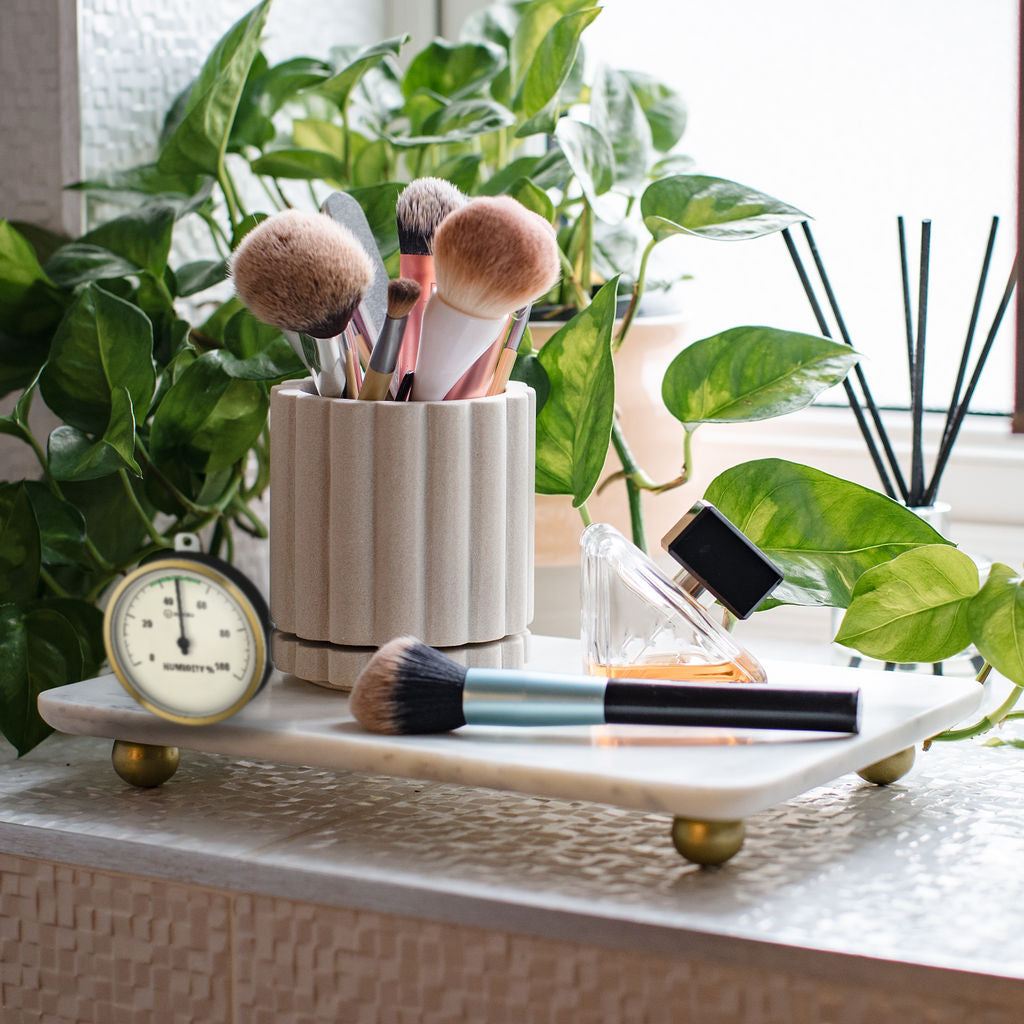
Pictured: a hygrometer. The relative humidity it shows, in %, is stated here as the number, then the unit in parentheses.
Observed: 48 (%)
